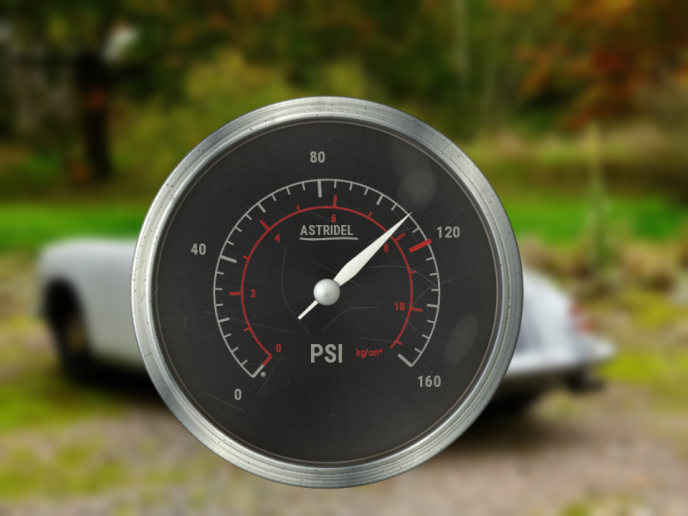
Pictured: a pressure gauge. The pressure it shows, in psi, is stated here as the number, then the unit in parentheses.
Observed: 110 (psi)
